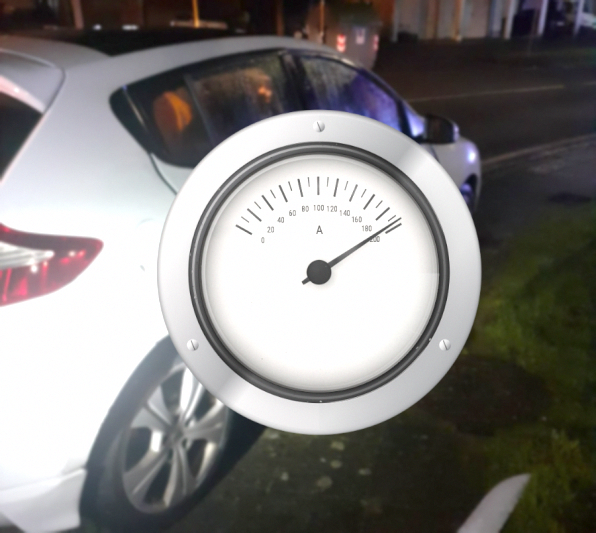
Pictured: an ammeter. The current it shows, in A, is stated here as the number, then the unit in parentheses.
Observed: 195 (A)
